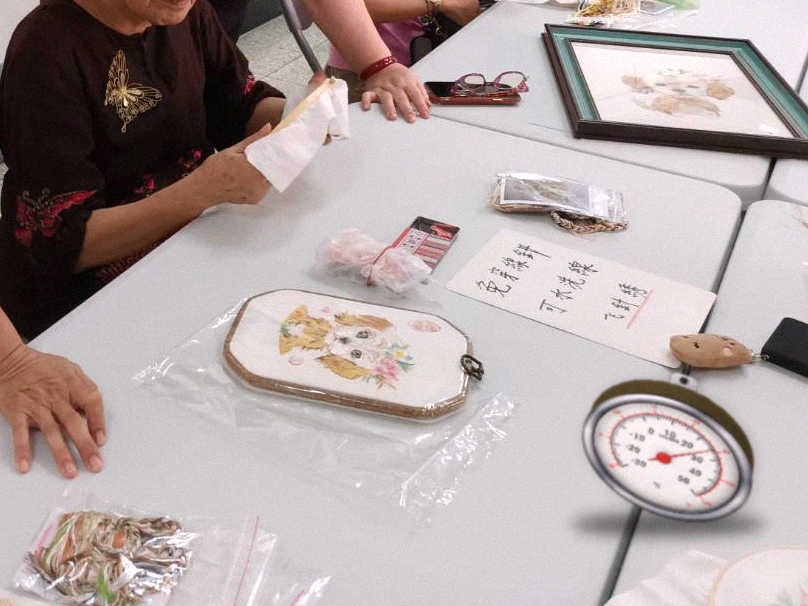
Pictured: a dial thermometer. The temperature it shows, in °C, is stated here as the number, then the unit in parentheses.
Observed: 25 (°C)
